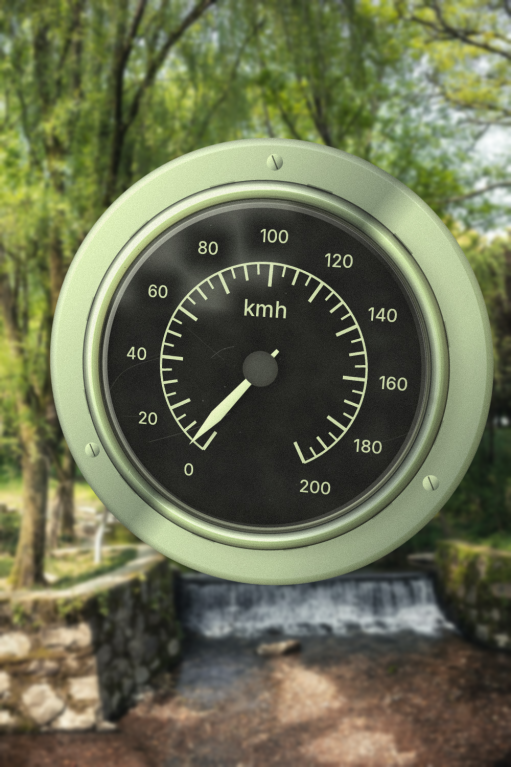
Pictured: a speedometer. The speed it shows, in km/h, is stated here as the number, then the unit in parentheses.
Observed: 5 (km/h)
